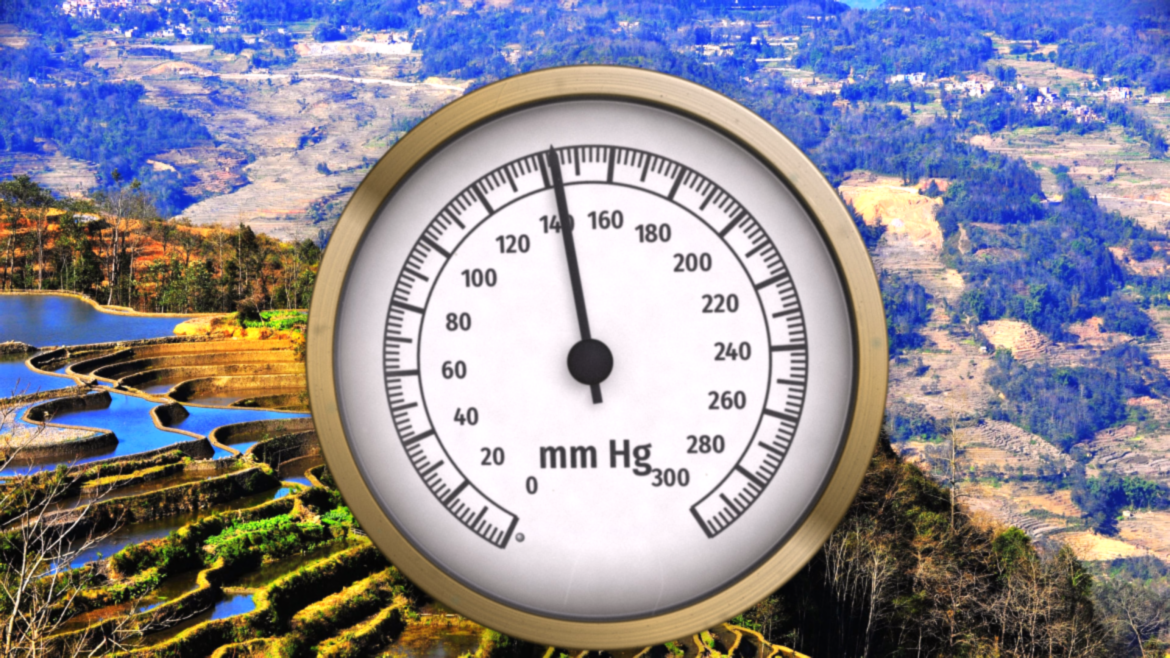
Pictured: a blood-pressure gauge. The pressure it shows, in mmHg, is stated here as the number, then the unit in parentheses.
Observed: 144 (mmHg)
